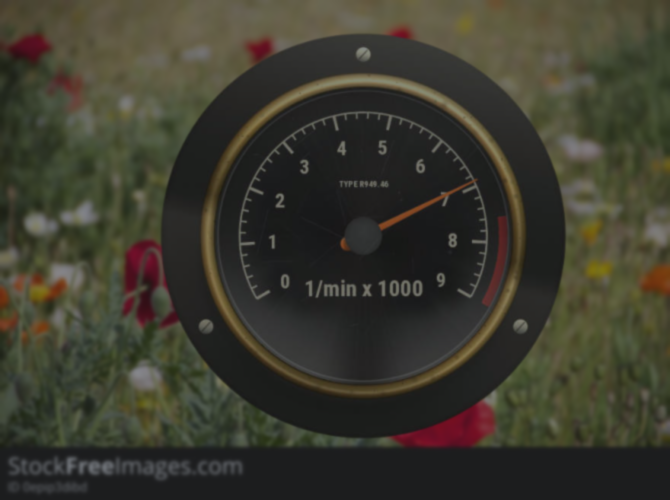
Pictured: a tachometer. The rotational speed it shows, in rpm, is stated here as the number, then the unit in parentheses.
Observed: 6900 (rpm)
